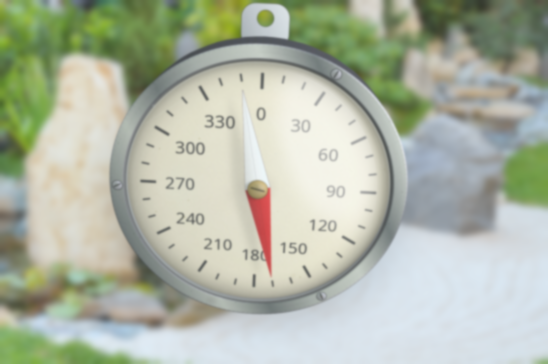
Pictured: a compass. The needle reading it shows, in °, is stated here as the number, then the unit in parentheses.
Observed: 170 (°)
